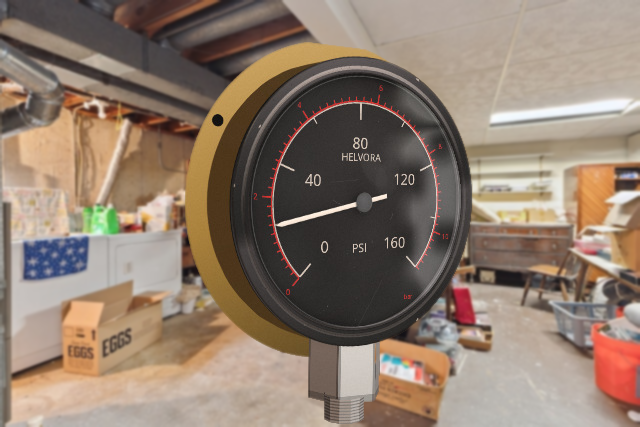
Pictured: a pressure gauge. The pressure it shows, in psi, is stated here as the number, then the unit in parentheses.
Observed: 20 (psi)
